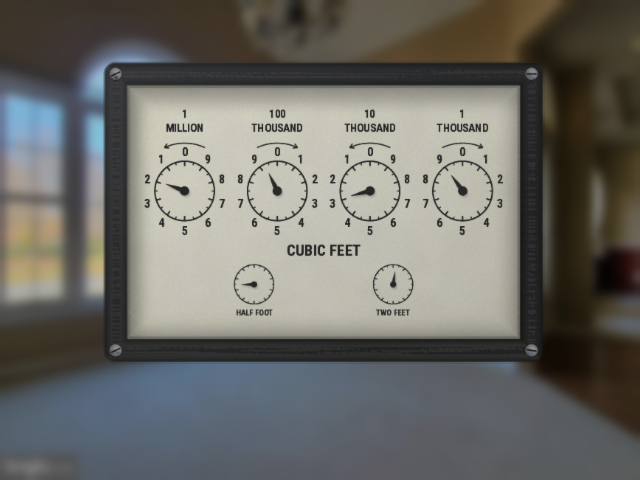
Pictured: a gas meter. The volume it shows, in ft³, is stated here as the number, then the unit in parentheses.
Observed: 192900 (ft³)
